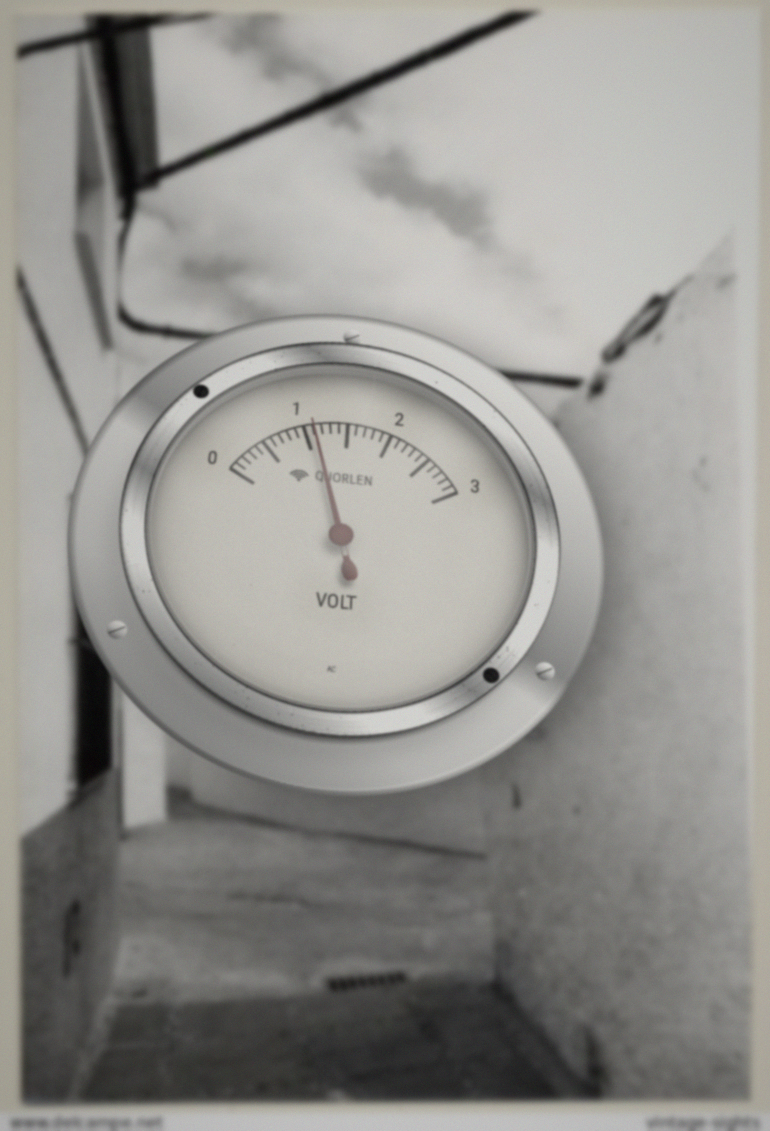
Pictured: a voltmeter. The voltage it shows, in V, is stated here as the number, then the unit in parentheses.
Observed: 1.1 (V)
